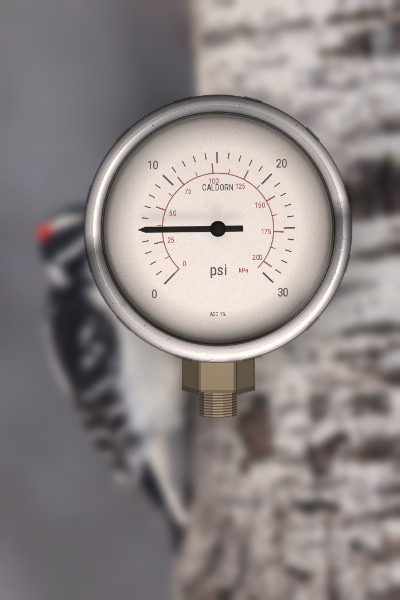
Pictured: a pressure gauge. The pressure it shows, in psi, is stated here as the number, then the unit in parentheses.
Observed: 5 (psi)
